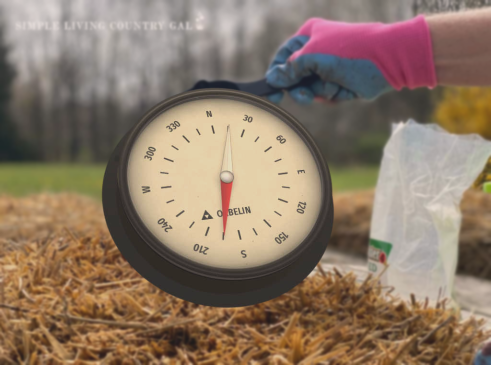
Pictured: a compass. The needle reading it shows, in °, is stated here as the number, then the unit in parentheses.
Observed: 195 (°)
